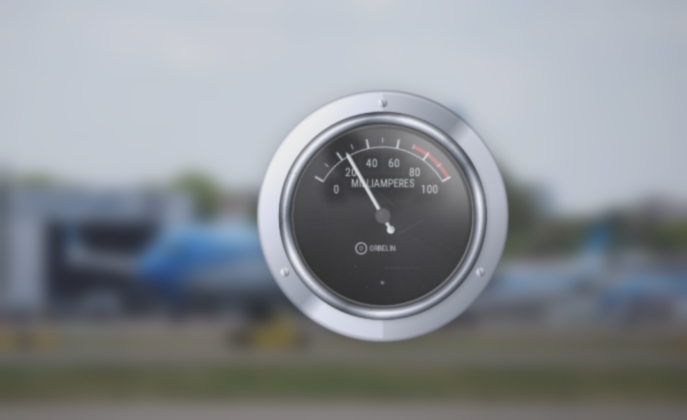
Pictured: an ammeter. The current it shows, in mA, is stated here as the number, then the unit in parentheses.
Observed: 25 (mA)
